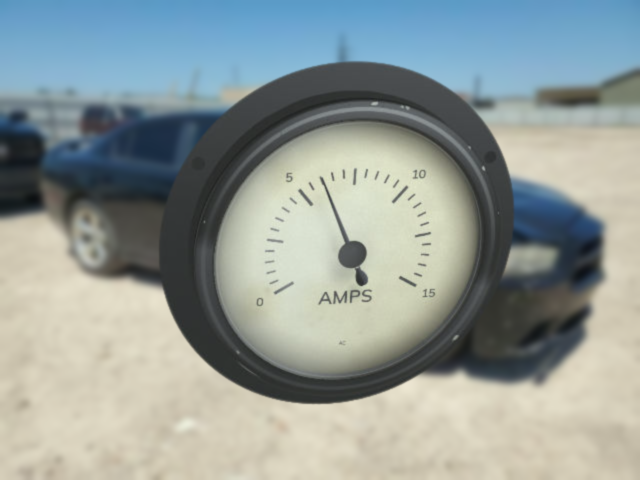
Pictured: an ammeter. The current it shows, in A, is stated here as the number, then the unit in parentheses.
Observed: 6 (A)
